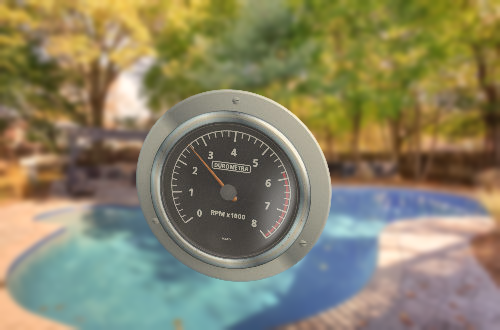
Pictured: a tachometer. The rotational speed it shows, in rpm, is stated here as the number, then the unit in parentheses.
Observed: 2600 (rpm)
